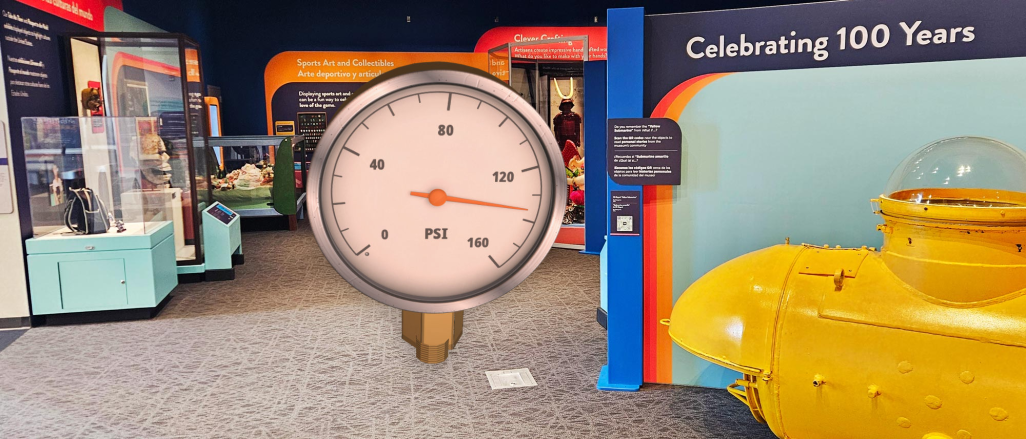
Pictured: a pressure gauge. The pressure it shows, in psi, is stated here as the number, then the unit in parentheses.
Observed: 135 (psi)
